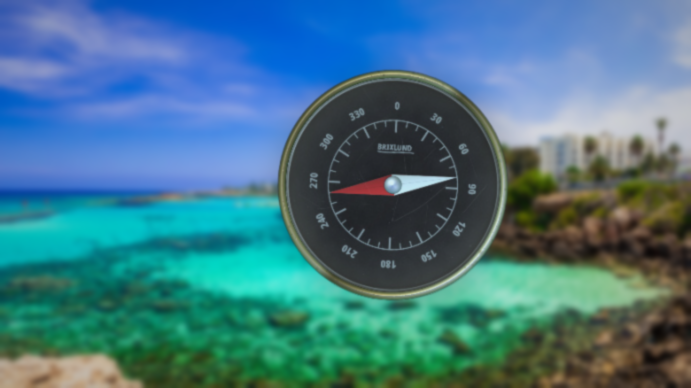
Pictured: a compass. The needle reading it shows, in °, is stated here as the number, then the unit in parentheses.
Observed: 260 (°)
